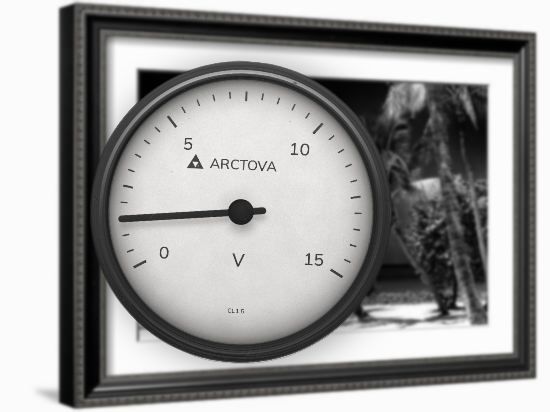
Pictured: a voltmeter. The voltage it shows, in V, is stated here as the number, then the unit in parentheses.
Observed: 1.5 (V)
